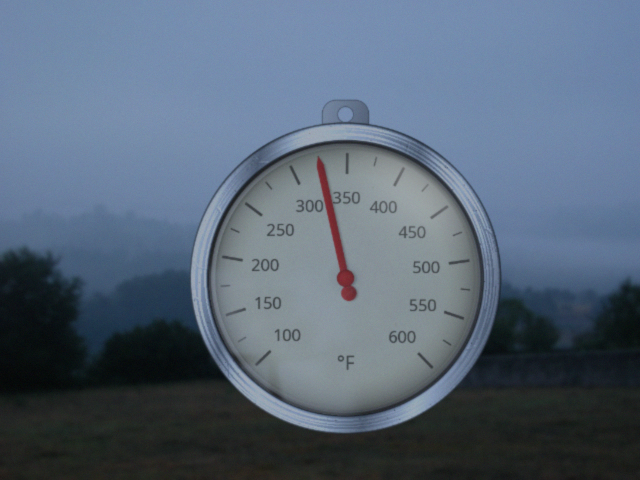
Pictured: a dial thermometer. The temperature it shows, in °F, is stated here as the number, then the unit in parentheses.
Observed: 325 (°F)
